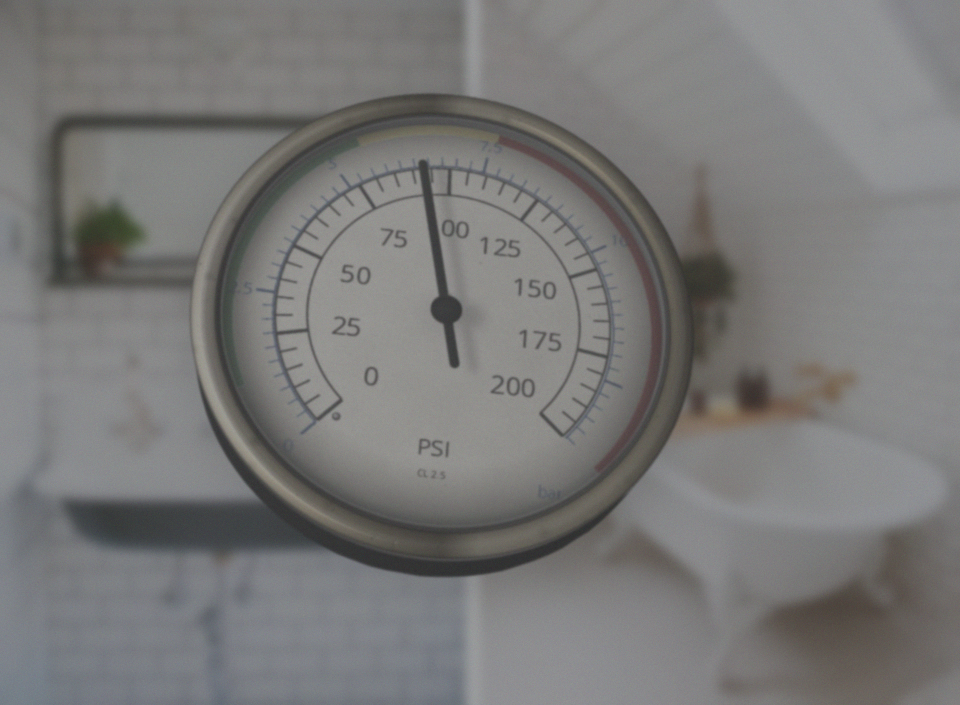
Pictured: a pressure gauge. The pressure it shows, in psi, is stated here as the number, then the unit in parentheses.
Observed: 92.5 (psi)
